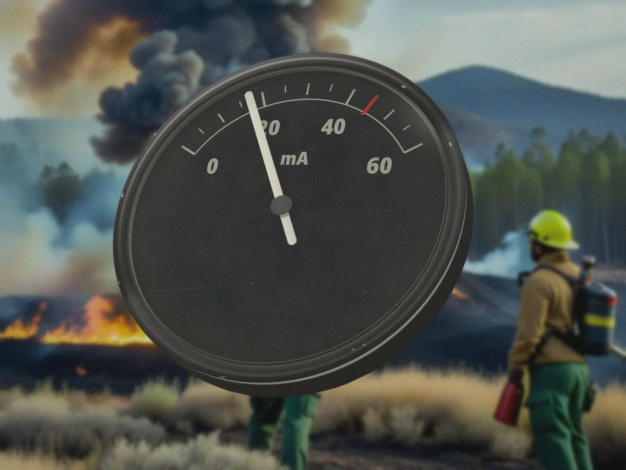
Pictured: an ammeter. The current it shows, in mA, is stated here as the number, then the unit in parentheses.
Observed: 17.5 (mA)
